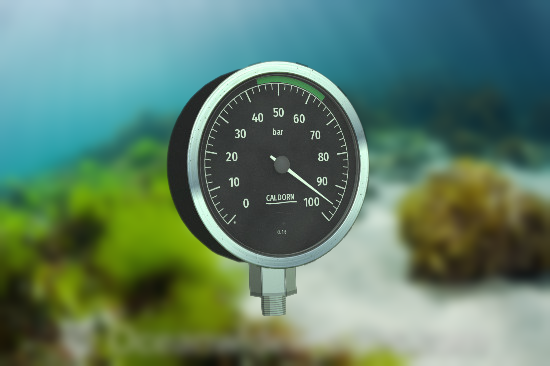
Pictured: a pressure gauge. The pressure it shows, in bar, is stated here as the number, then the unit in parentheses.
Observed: 96 (bar)
